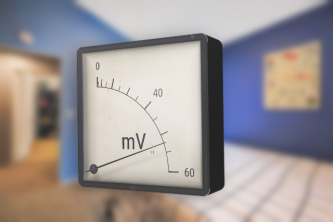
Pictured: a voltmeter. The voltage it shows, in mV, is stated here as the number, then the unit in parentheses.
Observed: 52.5 (mV)
